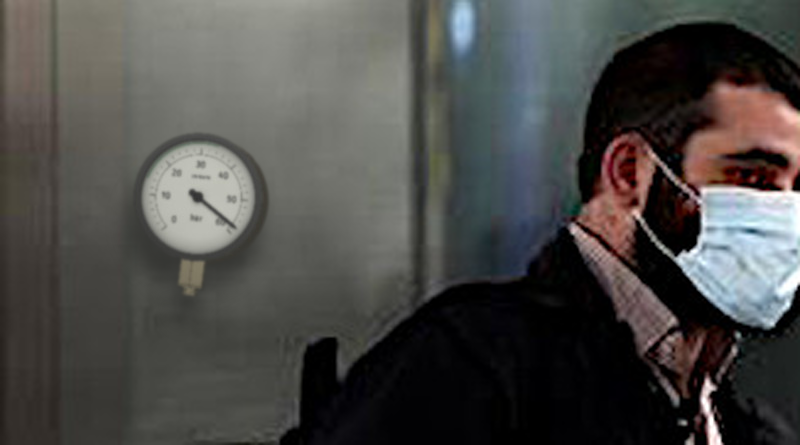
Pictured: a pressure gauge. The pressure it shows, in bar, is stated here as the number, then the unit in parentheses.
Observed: 58 (bar)
